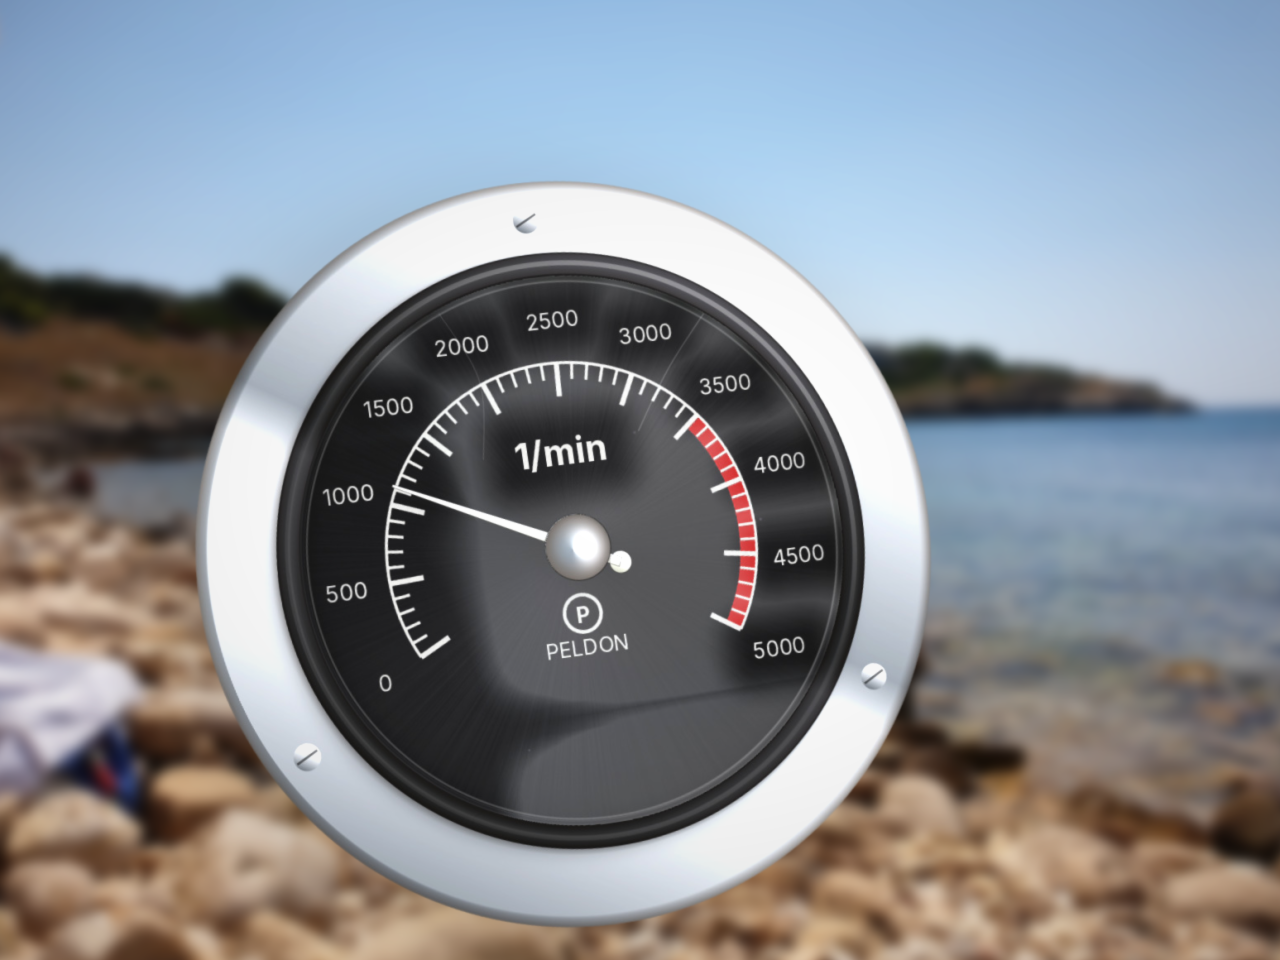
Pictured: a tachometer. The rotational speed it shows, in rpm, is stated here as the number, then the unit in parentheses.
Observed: 1100 (rpm)
